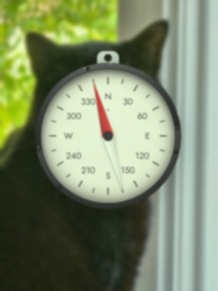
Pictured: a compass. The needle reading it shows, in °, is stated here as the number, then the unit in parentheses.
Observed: 345 (°)
